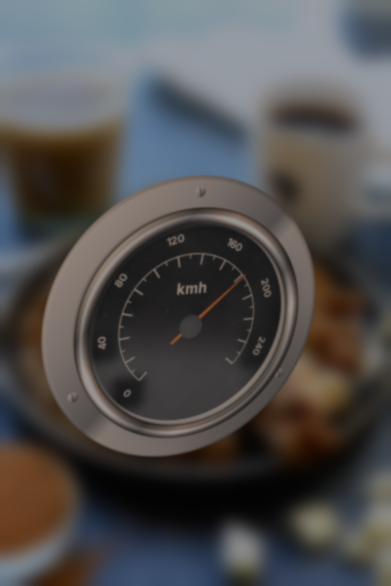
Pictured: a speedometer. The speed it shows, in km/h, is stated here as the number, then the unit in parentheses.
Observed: 180 (km/h)
